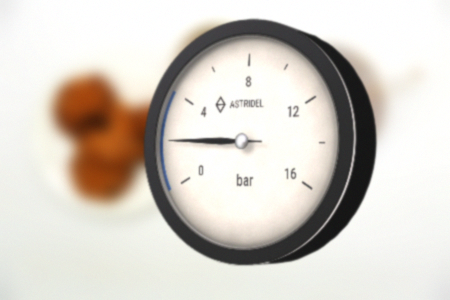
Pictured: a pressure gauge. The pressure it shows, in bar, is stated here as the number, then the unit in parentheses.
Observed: 2 (bar)
